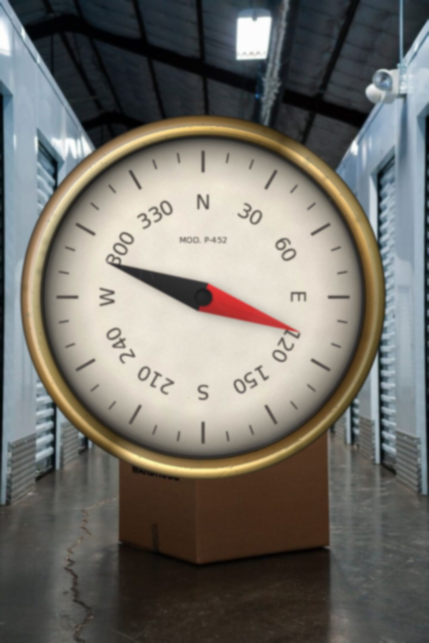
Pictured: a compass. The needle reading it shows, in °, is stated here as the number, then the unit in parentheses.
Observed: 110 (°)
